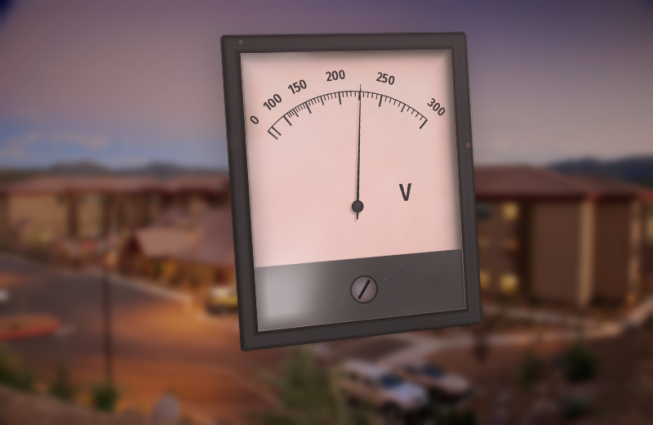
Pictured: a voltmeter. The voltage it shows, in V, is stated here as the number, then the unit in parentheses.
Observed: 225 (V)
